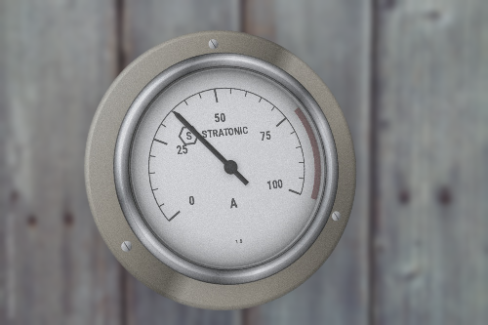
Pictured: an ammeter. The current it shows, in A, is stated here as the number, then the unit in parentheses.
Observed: 35 (A)
